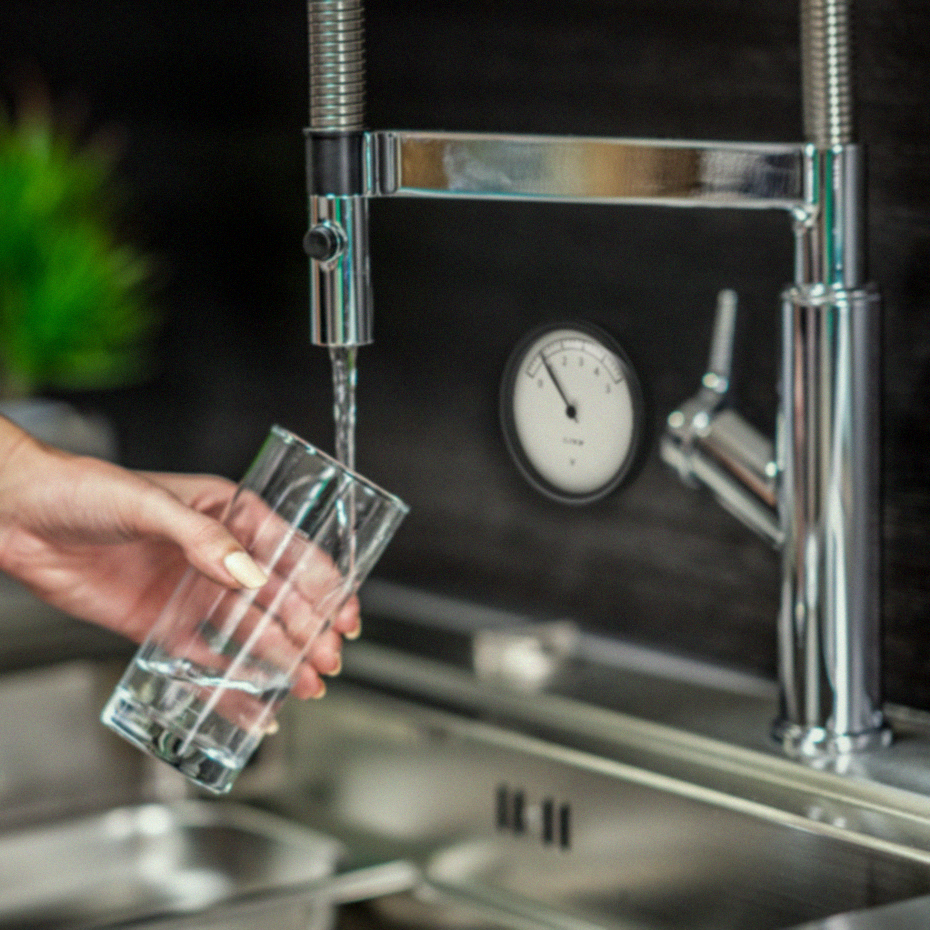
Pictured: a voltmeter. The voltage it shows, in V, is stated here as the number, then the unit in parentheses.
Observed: 1 (V)
